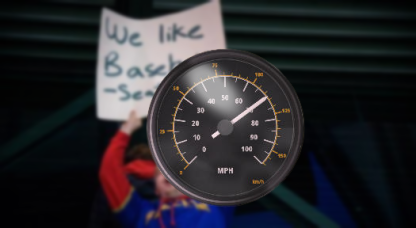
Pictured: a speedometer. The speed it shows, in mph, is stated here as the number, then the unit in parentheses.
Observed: 70 (mph)
